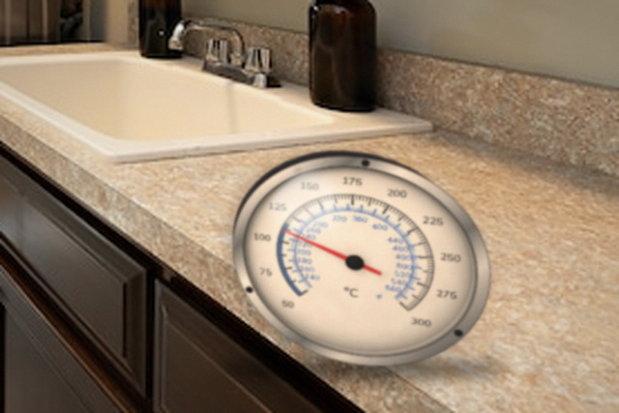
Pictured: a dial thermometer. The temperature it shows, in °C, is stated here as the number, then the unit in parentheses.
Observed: 112.5 (°C)
